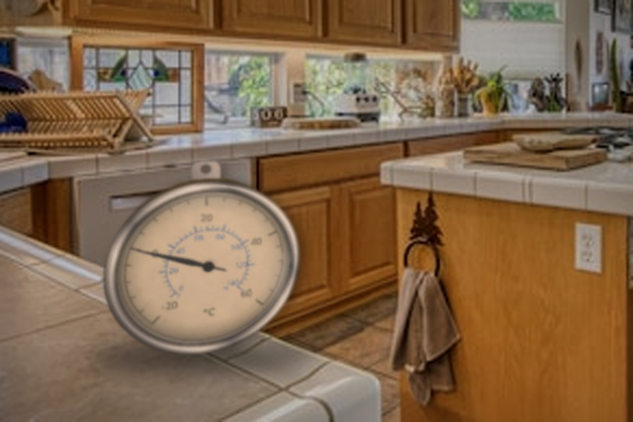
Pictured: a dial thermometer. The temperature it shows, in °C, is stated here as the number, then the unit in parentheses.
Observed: 0 (°C)
